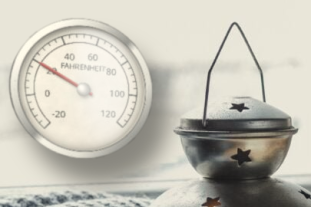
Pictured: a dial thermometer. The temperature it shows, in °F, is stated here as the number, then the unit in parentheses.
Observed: 20 (°F)
